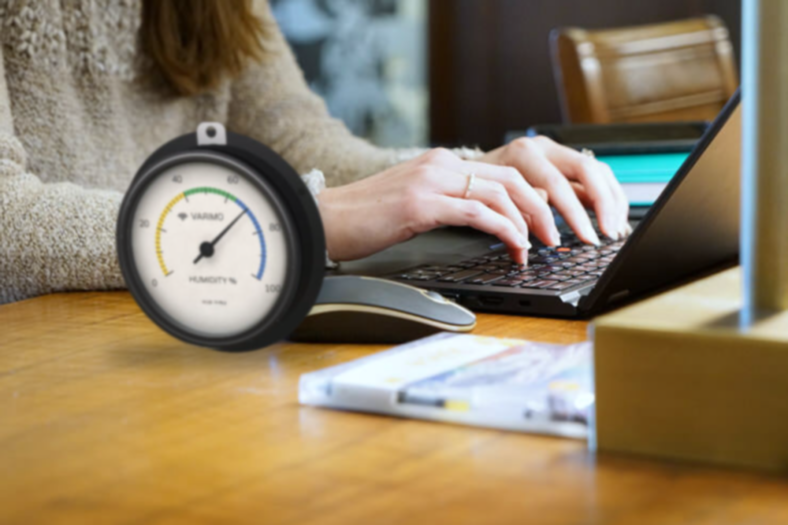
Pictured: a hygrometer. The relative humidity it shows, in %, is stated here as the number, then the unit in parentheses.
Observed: 70 (%)
